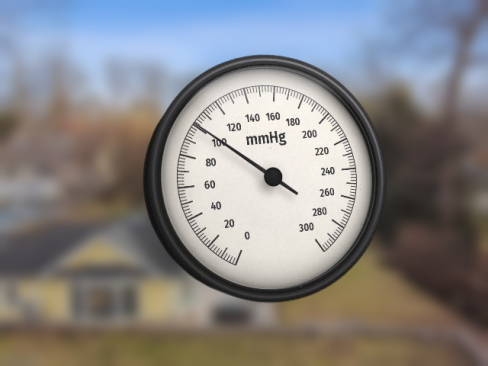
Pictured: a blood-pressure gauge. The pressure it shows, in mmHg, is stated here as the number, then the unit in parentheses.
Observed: 100 (mmHg)
